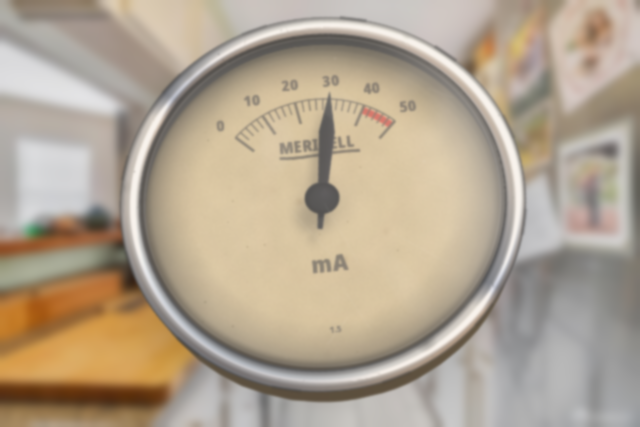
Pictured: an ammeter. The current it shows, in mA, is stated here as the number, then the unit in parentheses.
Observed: 30 (mA)
